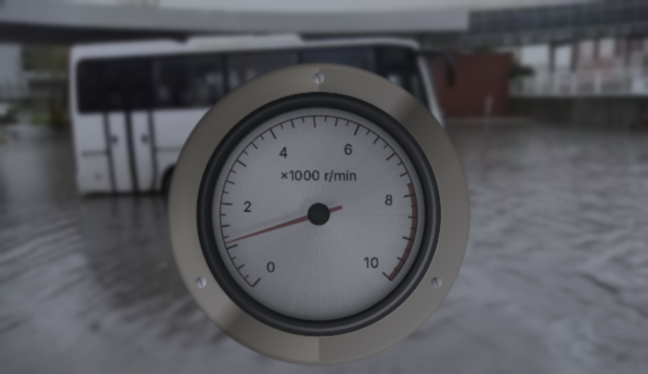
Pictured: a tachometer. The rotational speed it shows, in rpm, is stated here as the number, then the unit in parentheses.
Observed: 1125 (rpm)
